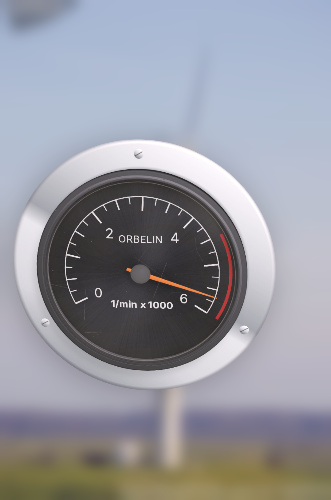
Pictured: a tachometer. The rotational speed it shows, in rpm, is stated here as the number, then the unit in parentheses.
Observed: 5625 (rpm)
